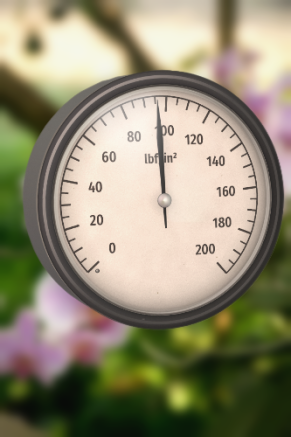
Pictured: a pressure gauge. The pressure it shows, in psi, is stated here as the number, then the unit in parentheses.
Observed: 95 (psi)
